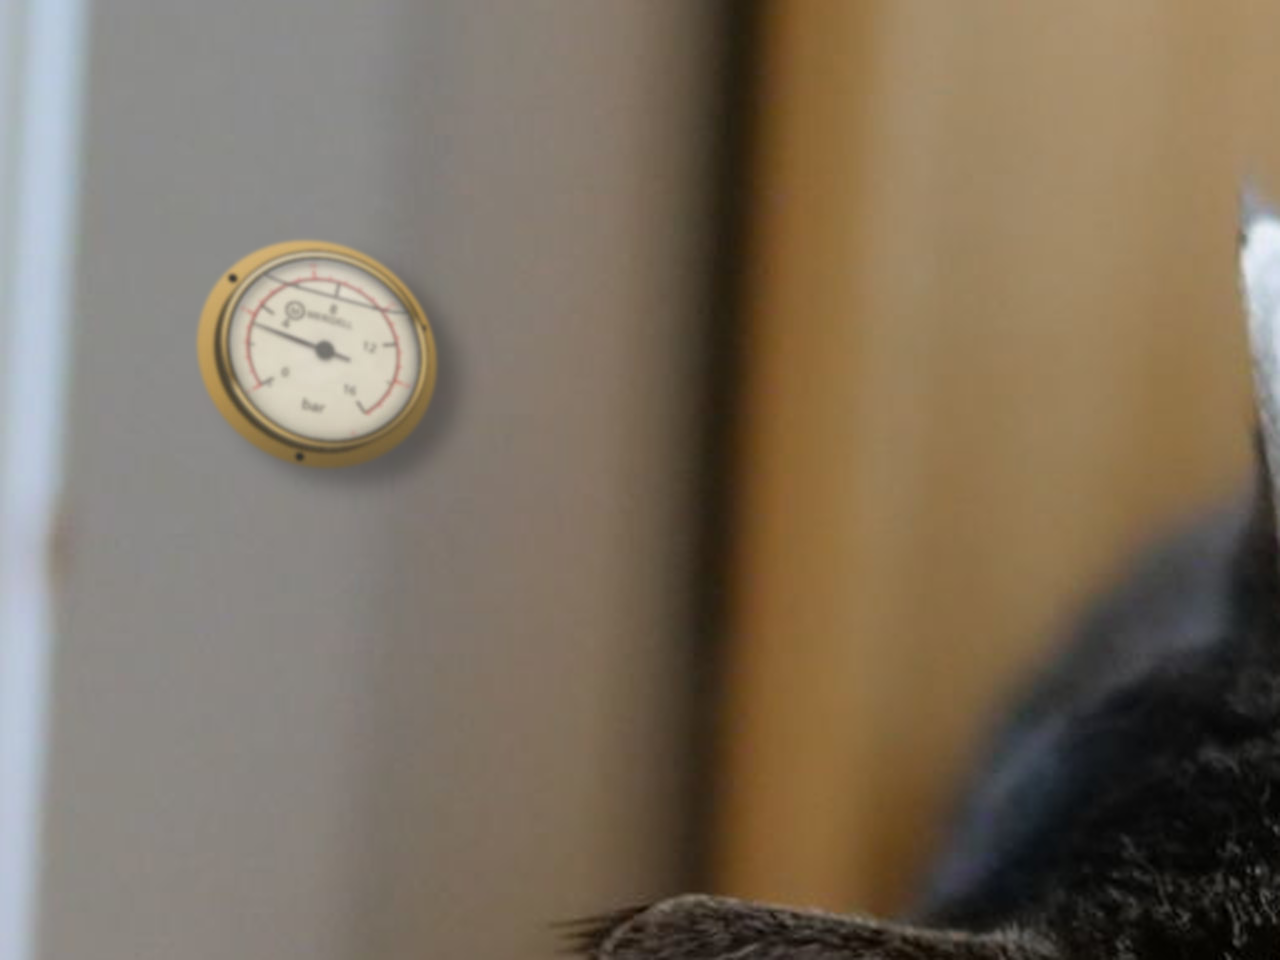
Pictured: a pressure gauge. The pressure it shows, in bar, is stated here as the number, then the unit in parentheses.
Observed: 3 (bar)
